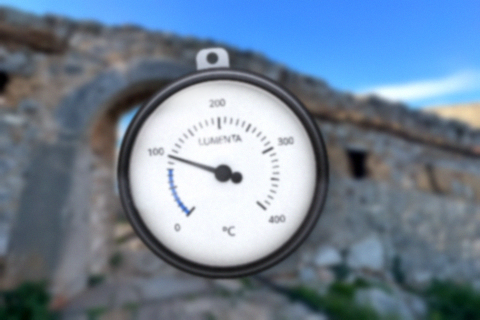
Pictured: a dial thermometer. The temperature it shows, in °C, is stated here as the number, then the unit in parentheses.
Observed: 100 (°C)
